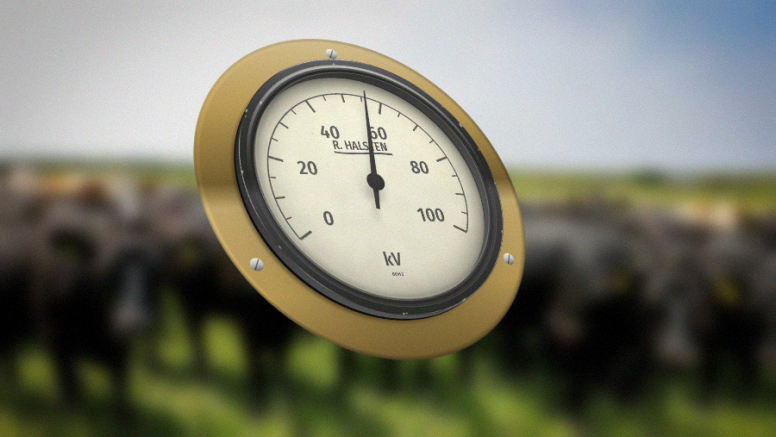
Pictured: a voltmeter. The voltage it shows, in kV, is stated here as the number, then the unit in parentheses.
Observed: 55 (kV)
